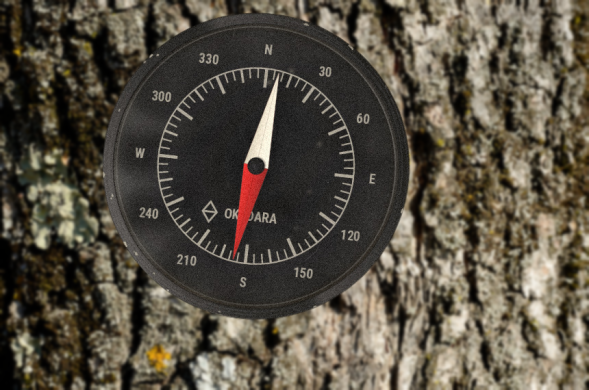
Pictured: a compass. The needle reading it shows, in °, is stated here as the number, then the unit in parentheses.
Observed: 187.5 (°)
